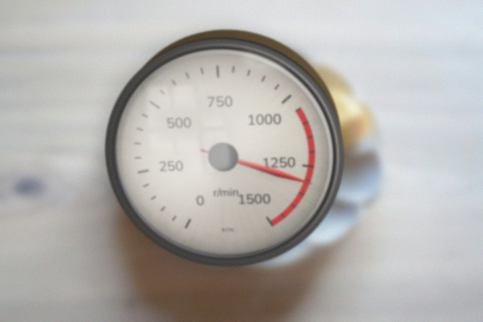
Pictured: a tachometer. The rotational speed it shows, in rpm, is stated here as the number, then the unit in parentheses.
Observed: 1300 (rpm)
